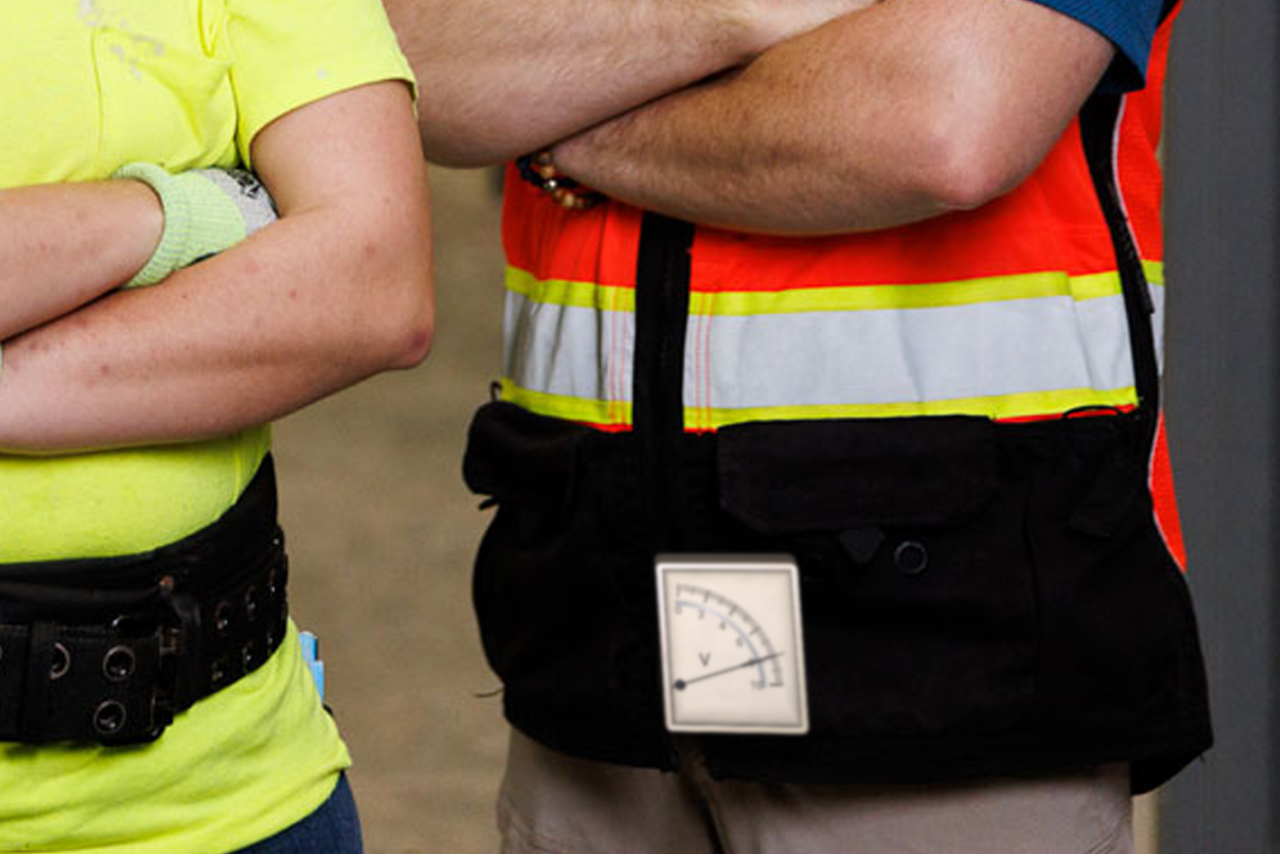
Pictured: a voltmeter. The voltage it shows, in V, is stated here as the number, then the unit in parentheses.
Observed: 8 (V)
